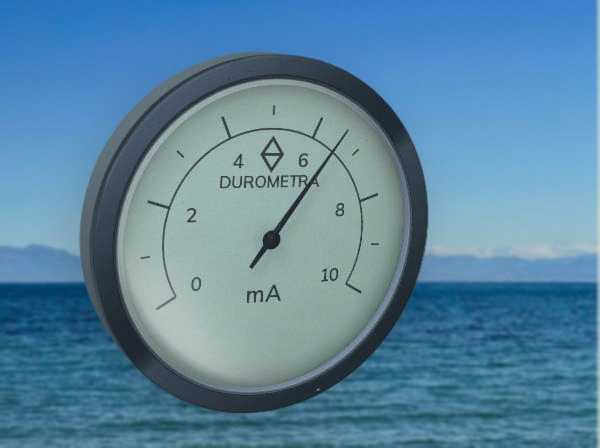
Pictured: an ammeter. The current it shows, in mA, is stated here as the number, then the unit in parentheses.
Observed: 6.5 (mA)
